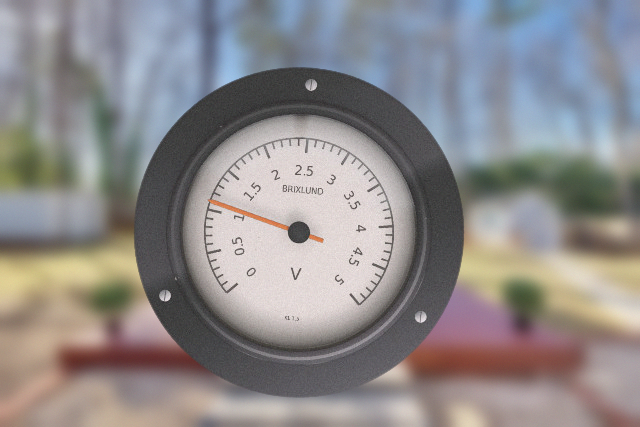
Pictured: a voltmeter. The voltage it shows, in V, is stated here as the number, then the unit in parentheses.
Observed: 1.1 (V)
